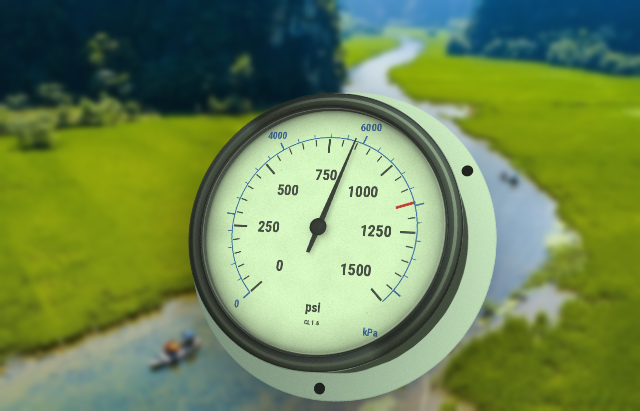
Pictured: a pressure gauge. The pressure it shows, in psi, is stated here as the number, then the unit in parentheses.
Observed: 850 (psi)
